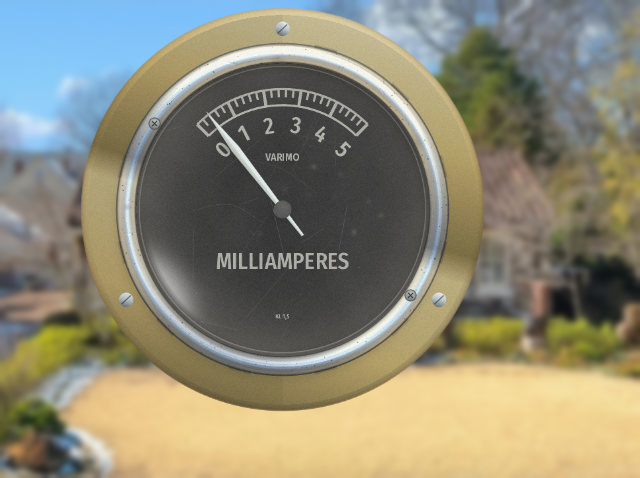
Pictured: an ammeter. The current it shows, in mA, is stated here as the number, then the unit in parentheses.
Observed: 0.4 (mA)
